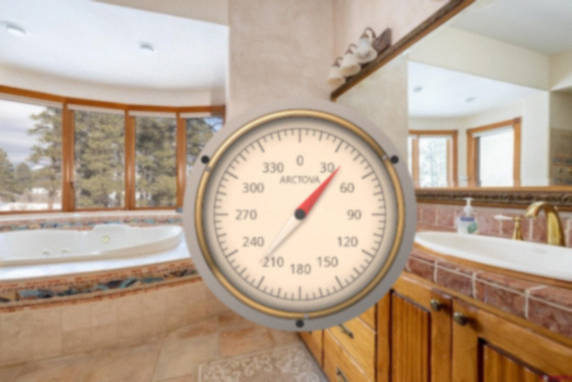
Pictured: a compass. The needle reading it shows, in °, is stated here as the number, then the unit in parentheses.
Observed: 40 (°)
